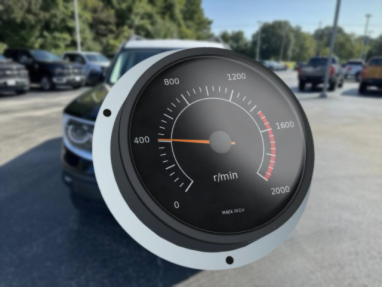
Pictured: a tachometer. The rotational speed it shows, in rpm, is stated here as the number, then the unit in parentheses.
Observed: 400 (rpm)
